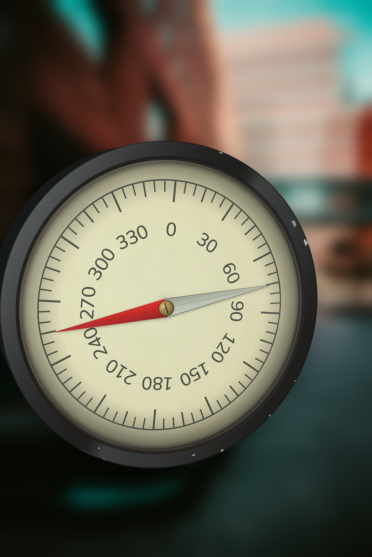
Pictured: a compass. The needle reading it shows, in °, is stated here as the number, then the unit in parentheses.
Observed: 255 (°)
